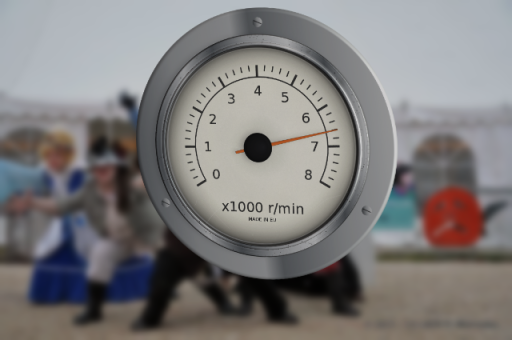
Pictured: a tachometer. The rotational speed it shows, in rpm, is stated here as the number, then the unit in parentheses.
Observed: 6600 (rpm)
